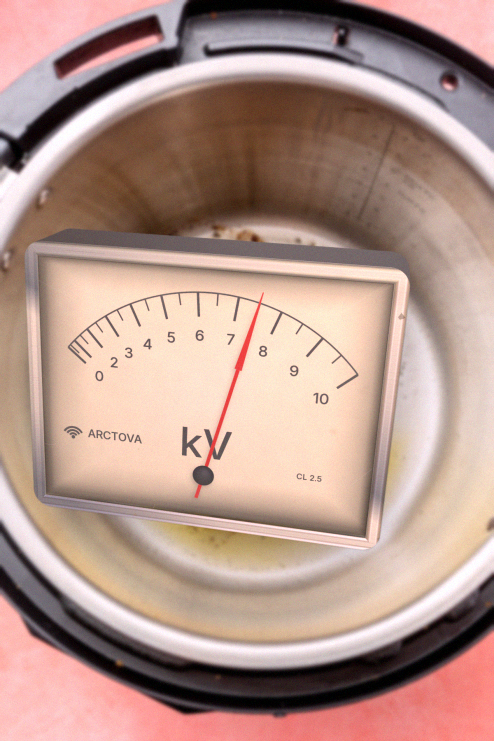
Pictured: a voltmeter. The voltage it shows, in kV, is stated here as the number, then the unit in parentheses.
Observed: 7.5 (kV)
